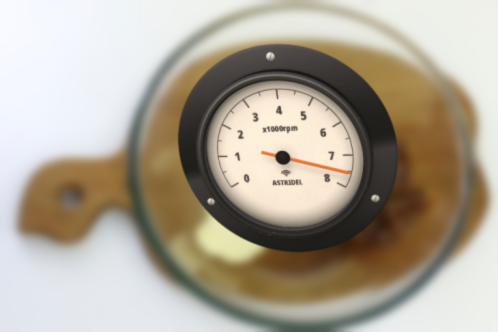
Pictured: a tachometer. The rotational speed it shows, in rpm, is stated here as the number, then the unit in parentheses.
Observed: 7500 (rpm)
